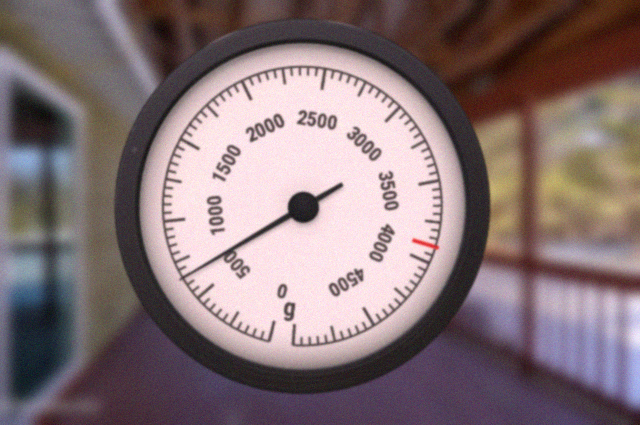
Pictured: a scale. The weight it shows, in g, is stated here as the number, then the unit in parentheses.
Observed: 650 (g)
